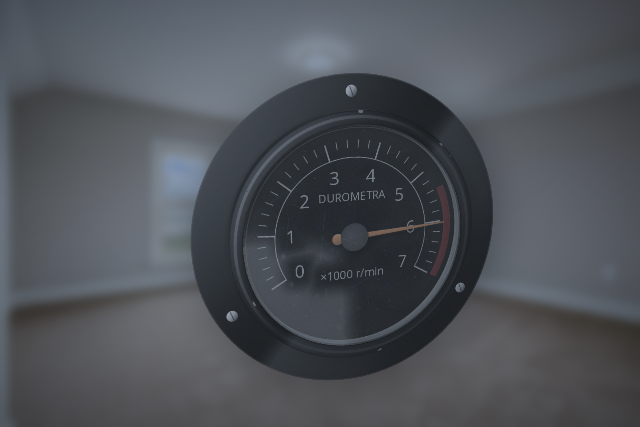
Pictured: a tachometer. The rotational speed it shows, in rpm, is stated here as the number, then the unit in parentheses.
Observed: 6000 (rpm)
